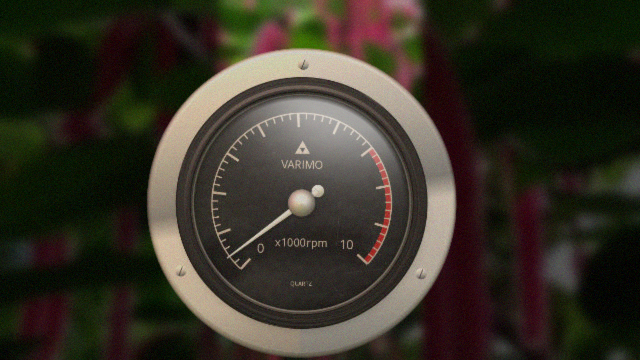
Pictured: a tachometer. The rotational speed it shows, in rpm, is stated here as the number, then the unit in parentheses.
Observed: 400 (rpm)
